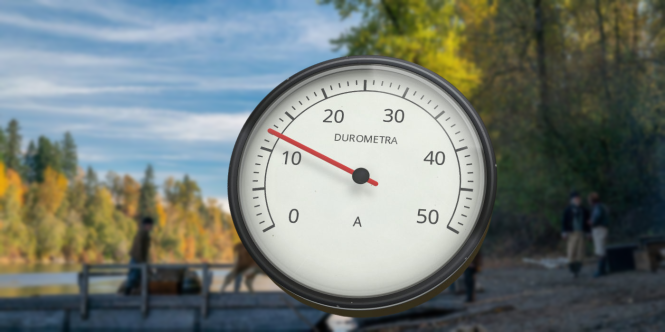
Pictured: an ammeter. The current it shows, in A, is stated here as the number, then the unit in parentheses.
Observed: 12 (A)
